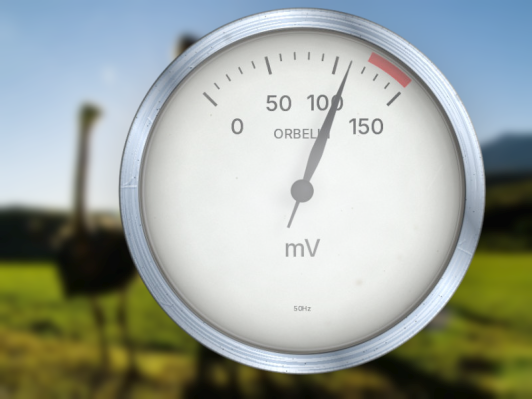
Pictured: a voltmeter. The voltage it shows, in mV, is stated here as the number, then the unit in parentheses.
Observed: 110 (mV)
